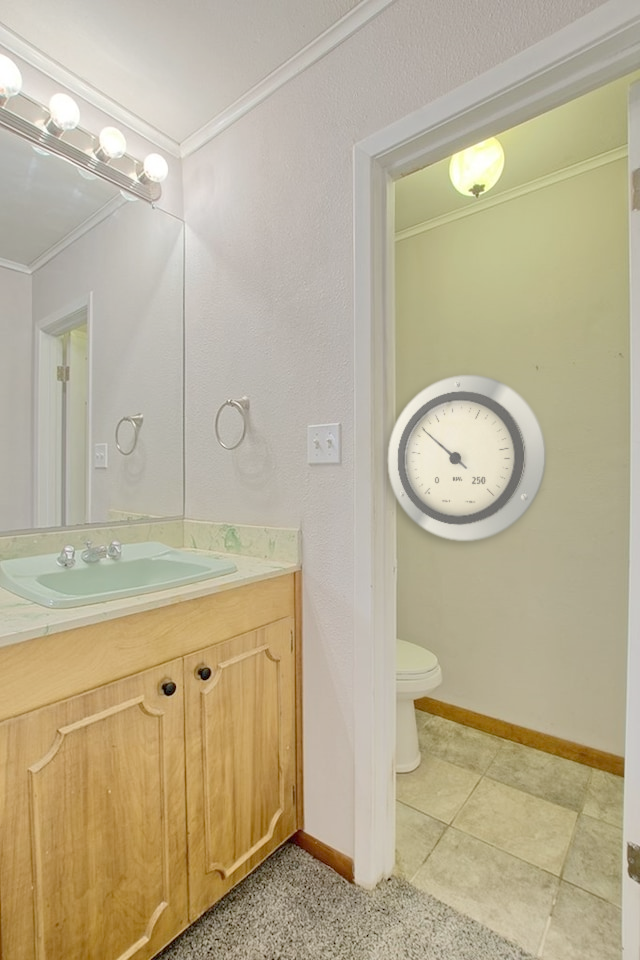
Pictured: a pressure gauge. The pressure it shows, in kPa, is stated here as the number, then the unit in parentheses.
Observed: 80 (kPa)
